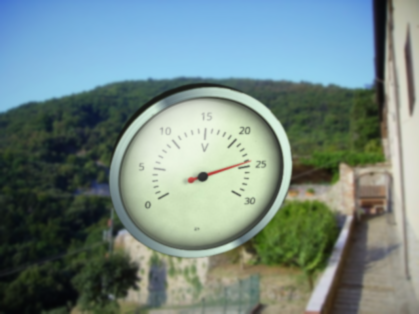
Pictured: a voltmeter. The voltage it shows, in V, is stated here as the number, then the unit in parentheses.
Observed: 24 (V)
